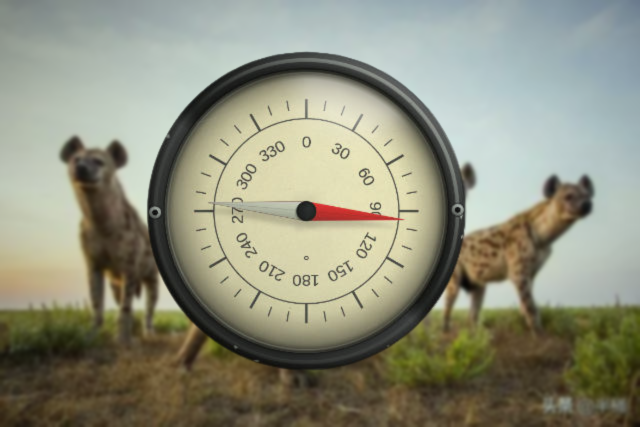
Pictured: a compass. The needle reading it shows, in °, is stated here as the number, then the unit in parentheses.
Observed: 95 (°)
